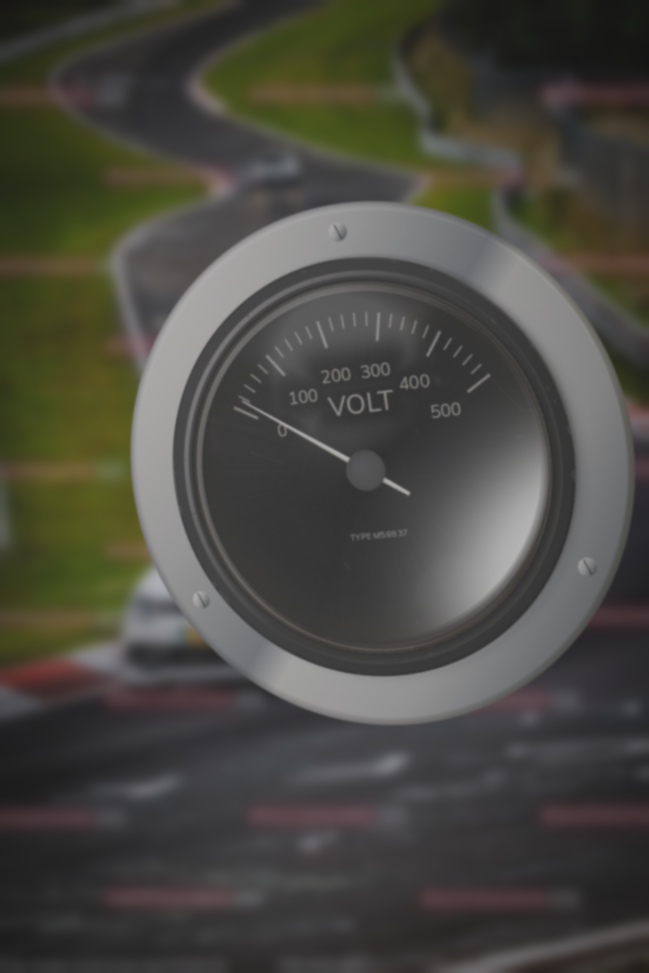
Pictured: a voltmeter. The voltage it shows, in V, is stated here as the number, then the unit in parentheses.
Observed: 20 (V)
